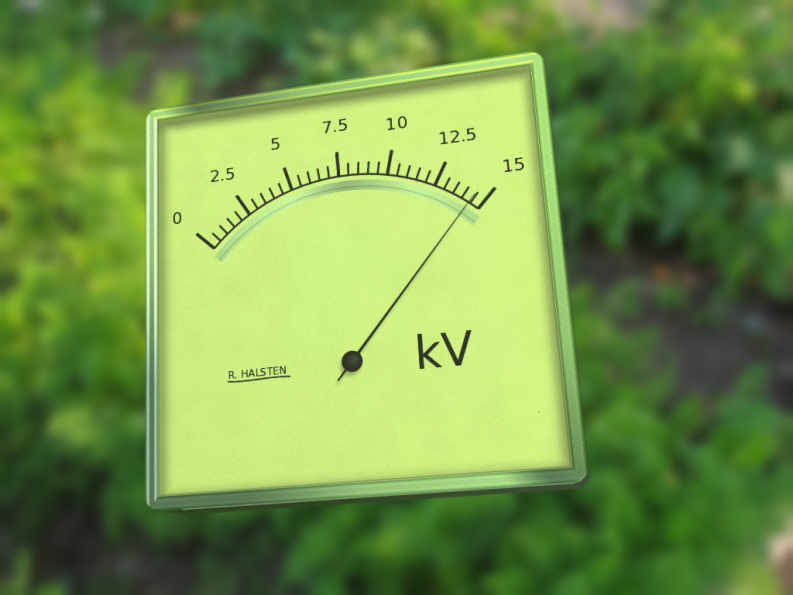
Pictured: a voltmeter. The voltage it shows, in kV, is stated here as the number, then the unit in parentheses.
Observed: 14.5 (kV)
